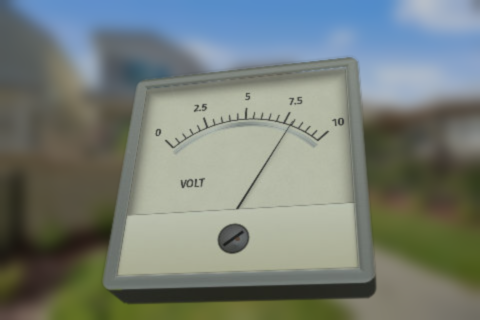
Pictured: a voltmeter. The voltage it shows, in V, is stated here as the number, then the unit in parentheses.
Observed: 8 (V)
